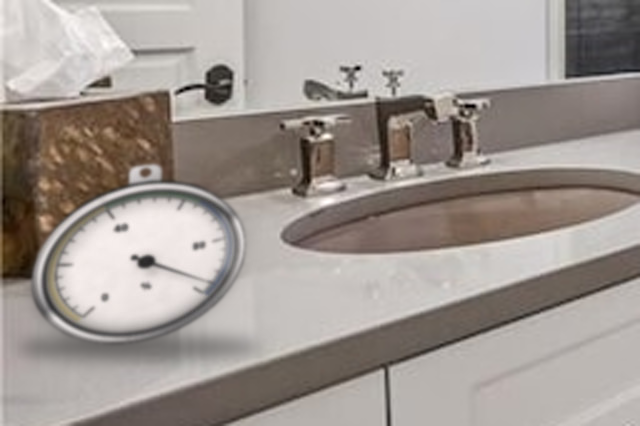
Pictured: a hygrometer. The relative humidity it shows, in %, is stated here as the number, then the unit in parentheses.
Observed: 96 (%)
